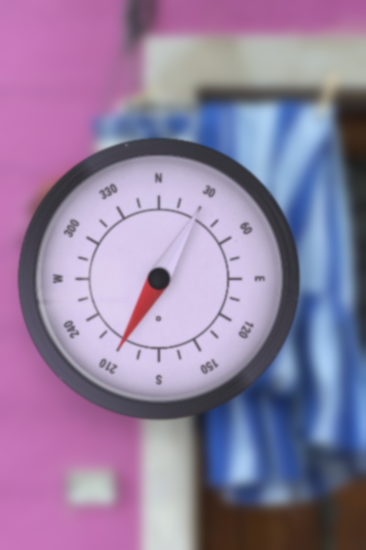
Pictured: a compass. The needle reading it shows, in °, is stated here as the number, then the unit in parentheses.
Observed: 210 (°)
